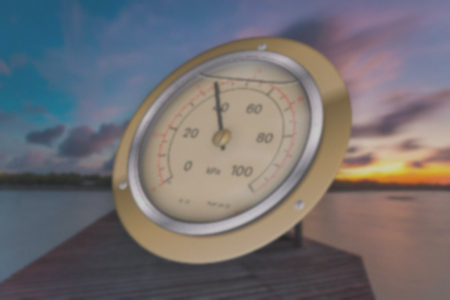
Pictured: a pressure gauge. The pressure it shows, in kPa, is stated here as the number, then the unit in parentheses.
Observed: 40 (kPa)
